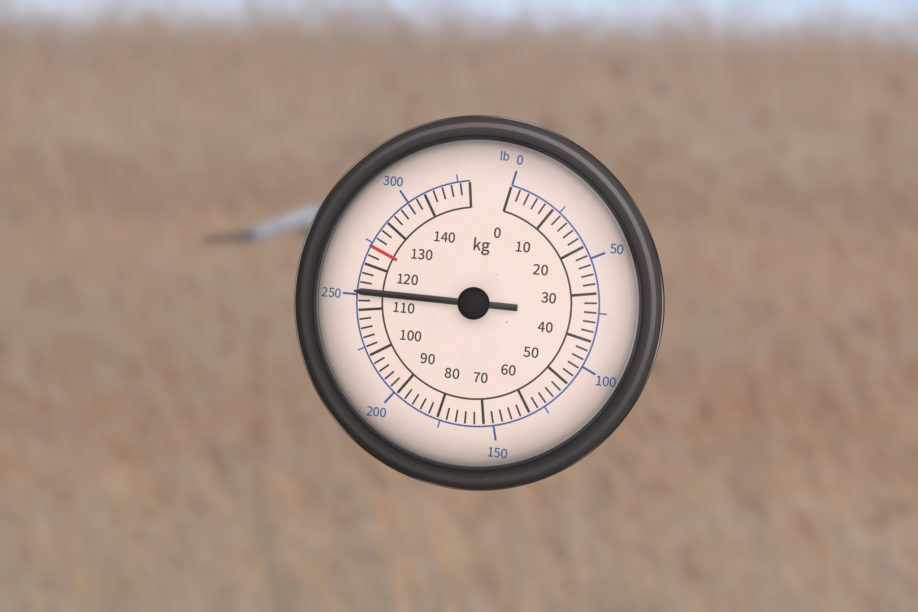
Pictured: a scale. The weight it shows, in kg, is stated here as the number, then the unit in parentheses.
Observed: 114 (kg)
